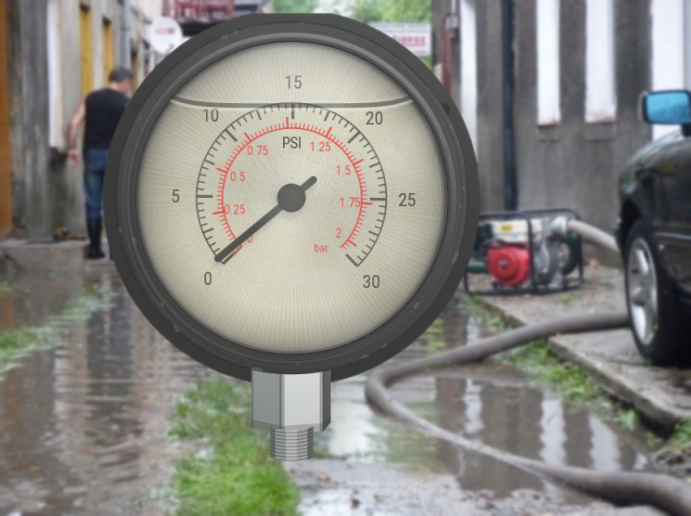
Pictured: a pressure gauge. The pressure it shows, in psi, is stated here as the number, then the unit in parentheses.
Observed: 0.5 (psi)
